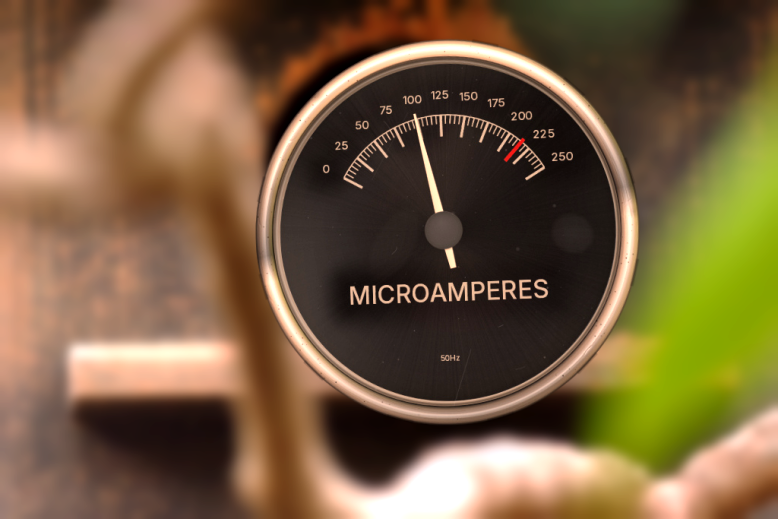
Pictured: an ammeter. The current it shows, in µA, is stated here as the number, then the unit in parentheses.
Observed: 100 (µA)
